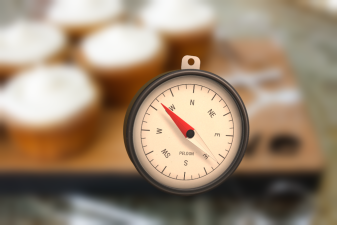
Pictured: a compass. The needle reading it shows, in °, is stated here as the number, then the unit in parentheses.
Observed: 310 (°)
